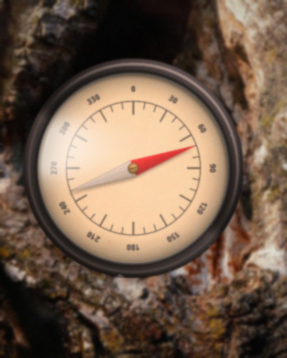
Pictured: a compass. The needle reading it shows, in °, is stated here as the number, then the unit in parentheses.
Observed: 70 (°)
